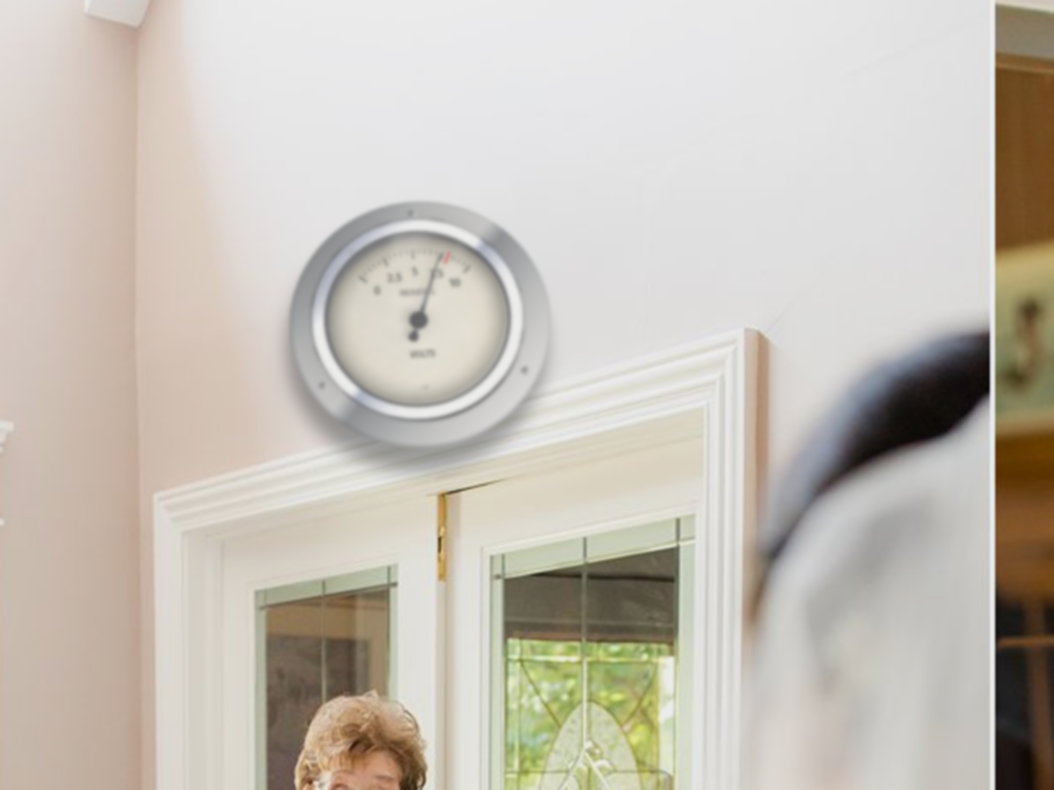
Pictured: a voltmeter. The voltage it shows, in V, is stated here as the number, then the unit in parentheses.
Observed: 7.5 (V)
